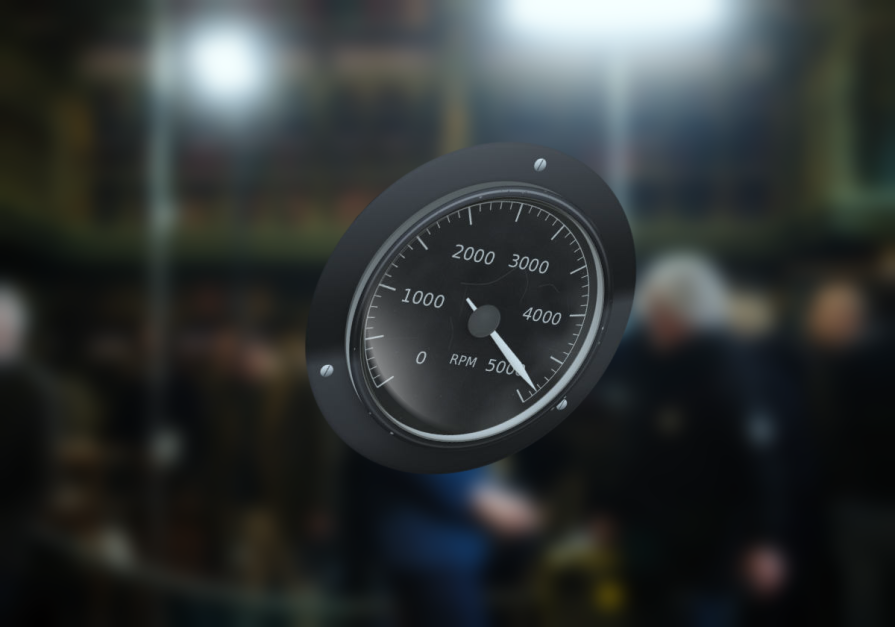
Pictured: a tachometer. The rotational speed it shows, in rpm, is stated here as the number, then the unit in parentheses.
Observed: 4850 (rpm)
